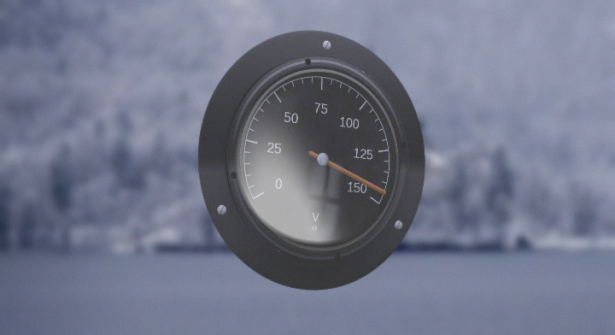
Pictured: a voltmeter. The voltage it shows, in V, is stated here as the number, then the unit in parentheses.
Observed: 145 (V)
